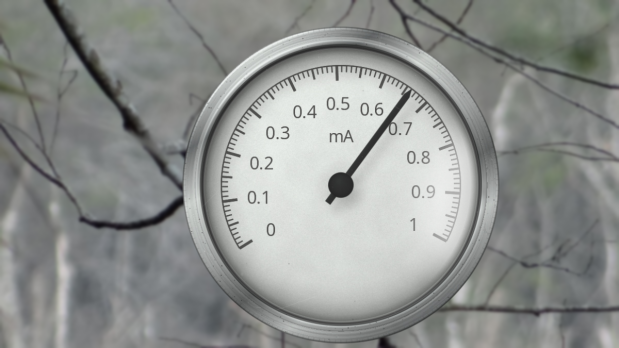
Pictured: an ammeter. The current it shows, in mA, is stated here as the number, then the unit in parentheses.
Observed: 0.66 (mA)
